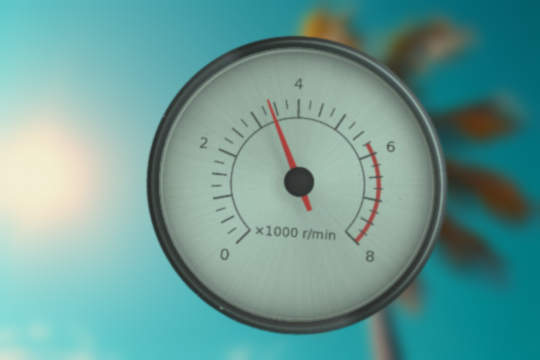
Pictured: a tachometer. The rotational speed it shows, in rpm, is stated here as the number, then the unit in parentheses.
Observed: 3375 (rpm)
